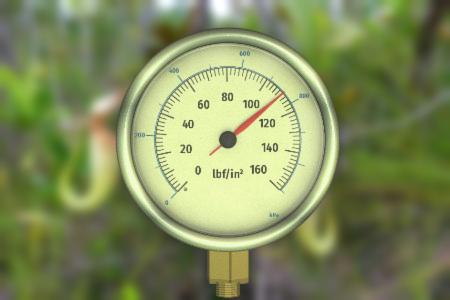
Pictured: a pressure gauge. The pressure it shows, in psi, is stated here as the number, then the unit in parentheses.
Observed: 110 (psi)
